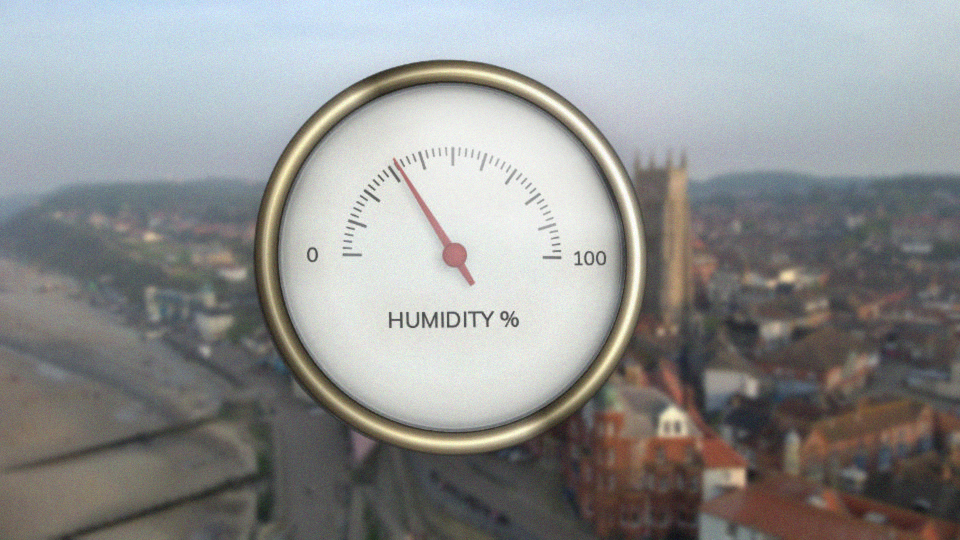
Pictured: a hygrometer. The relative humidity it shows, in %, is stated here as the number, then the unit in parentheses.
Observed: 32 (%)
